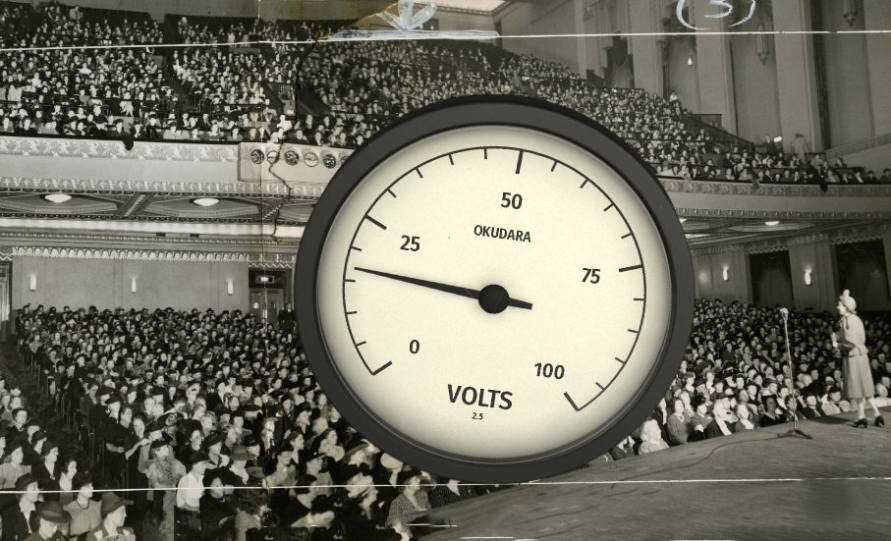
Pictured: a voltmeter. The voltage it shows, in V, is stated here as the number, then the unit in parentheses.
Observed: 17.5 (V)
